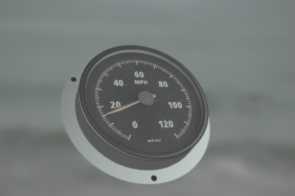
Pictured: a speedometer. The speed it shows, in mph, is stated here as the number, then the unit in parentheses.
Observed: 15 (mph)
